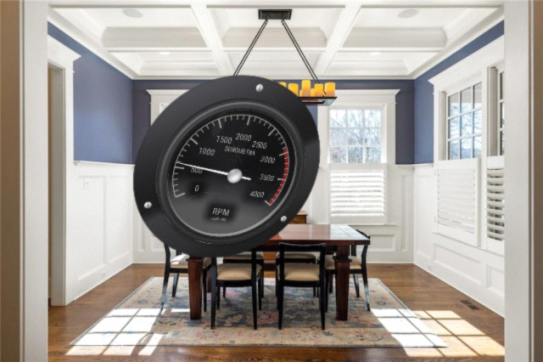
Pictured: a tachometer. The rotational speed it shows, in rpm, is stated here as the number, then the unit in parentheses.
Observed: 600 (rpm)
